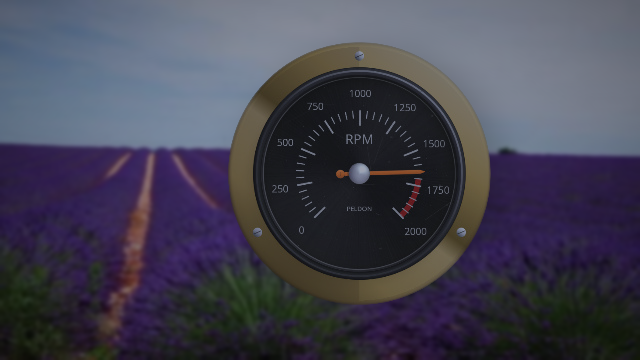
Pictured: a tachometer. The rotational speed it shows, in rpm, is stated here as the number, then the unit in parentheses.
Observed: 1650 (rpm)
